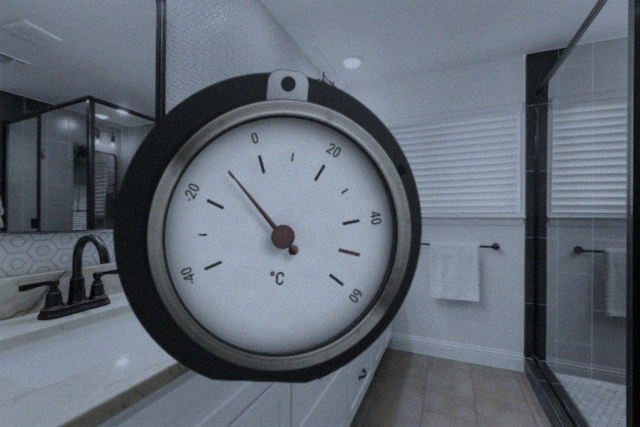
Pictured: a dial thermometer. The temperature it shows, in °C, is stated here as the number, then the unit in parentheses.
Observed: -10 (°C)
